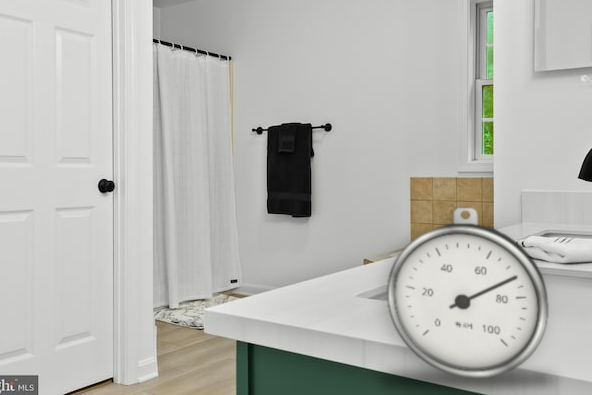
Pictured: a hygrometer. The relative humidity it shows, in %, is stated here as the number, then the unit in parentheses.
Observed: 72 (%)
